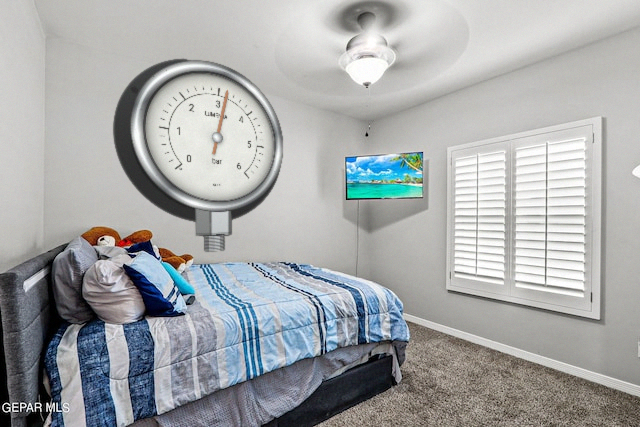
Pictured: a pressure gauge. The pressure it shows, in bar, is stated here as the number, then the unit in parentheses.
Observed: 3.2 (bar)
